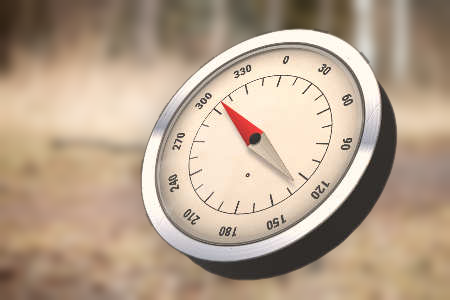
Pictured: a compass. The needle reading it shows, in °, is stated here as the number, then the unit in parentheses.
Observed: 307.5 (°)
